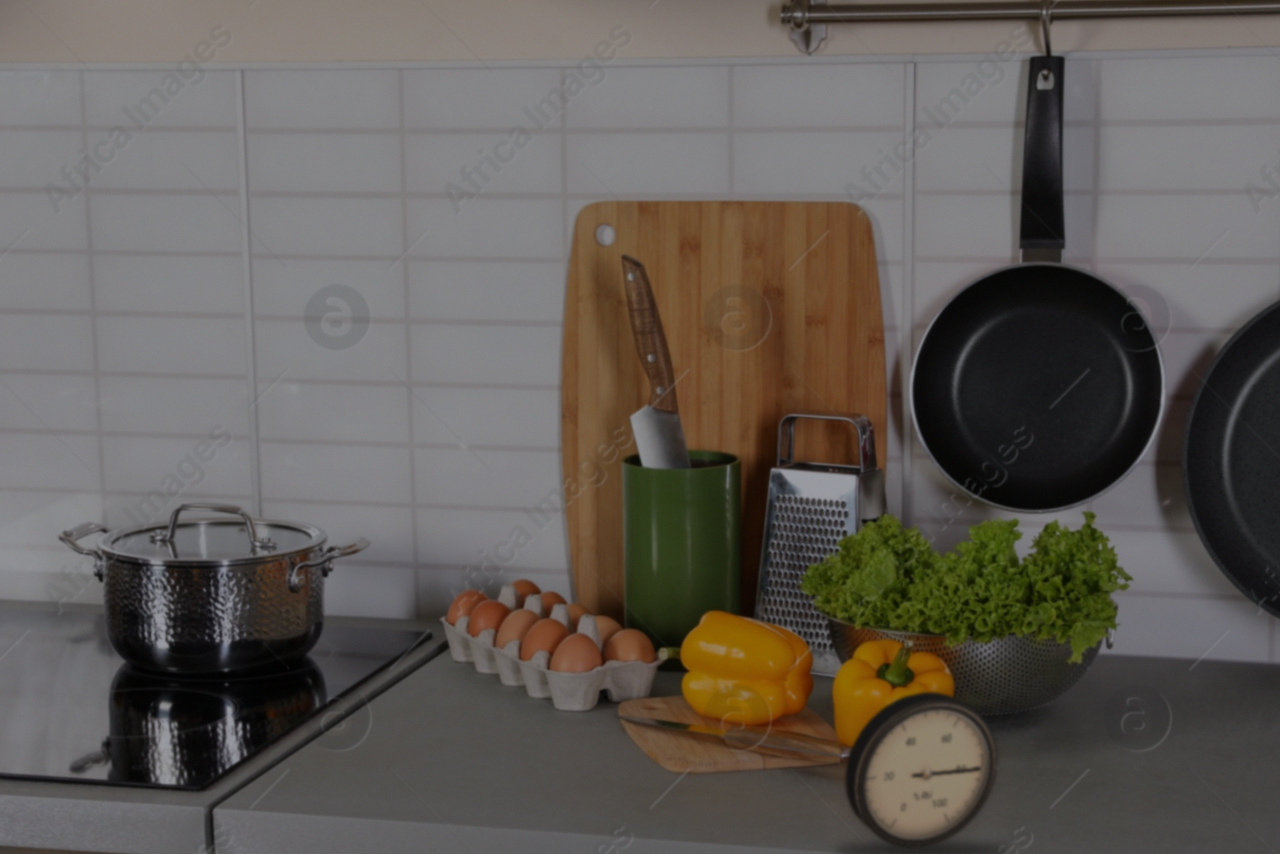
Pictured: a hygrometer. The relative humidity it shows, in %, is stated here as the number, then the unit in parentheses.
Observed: 80 (%)
